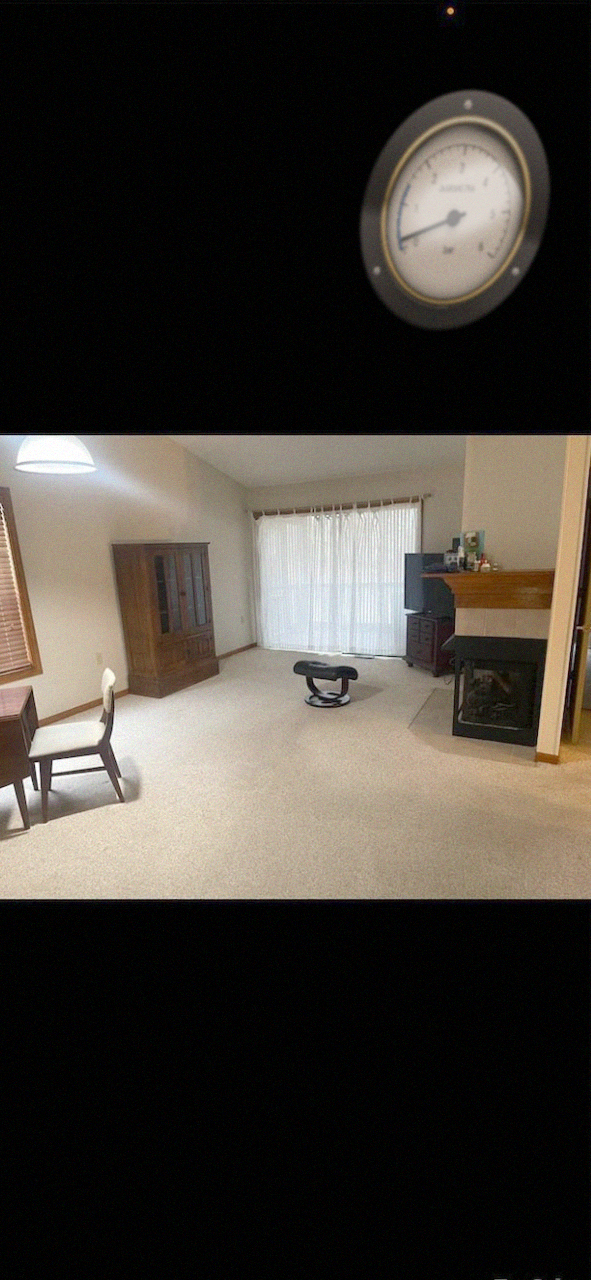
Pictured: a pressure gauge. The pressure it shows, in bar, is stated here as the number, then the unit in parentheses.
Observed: 0.2 (bar)
